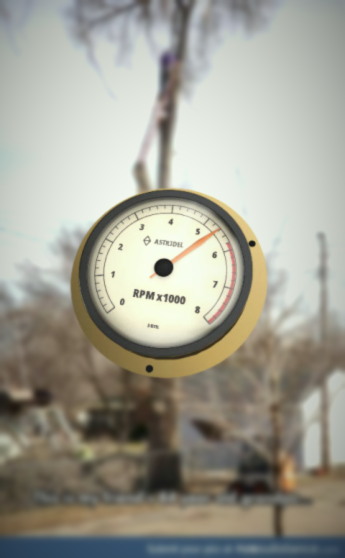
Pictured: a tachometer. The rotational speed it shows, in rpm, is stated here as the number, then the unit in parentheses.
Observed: 5400 (rpm)
